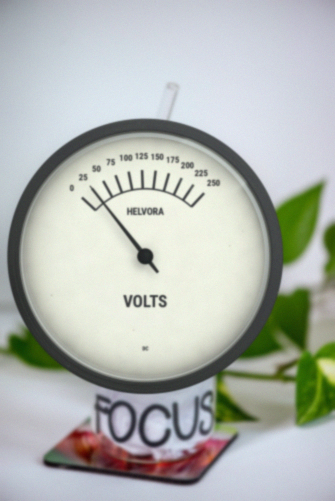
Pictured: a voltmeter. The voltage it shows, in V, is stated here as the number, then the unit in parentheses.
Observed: 25 (V)
